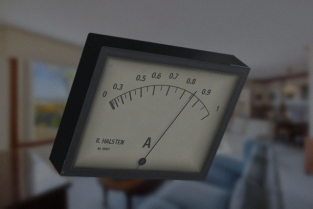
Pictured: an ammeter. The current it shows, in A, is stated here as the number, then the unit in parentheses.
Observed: 0.85 (A)
